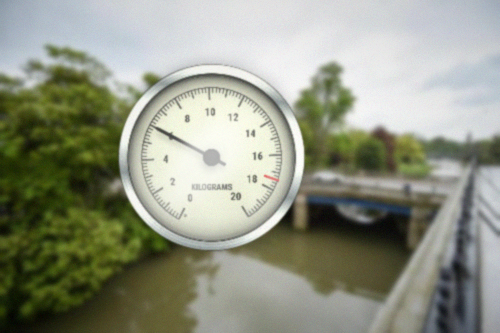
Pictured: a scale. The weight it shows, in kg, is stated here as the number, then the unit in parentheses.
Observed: 6 (kg)
